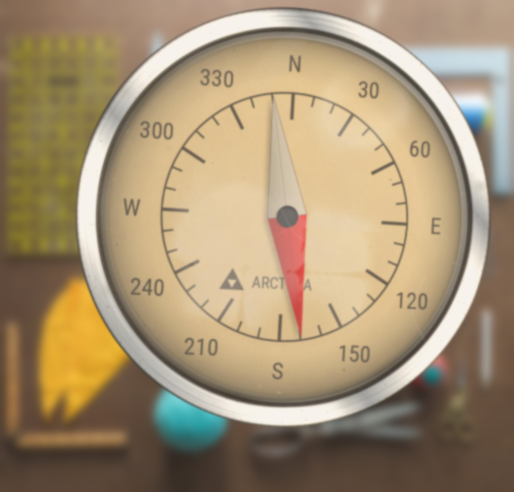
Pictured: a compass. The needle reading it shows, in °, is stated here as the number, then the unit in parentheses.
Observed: 170 (°)
